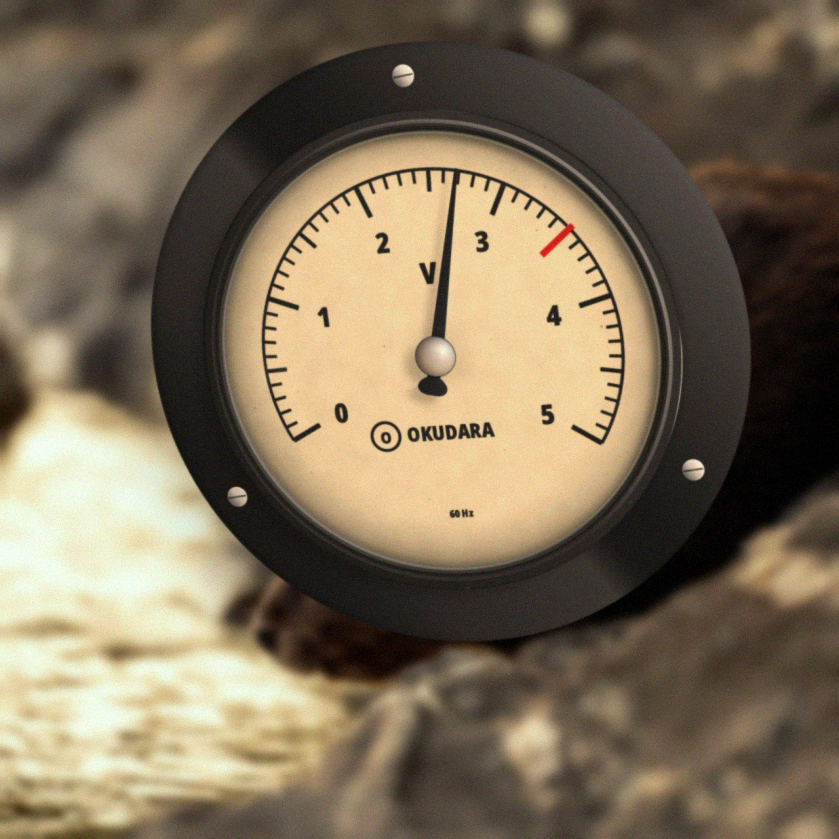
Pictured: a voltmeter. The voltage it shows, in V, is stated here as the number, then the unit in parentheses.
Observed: 2.7 (V)
